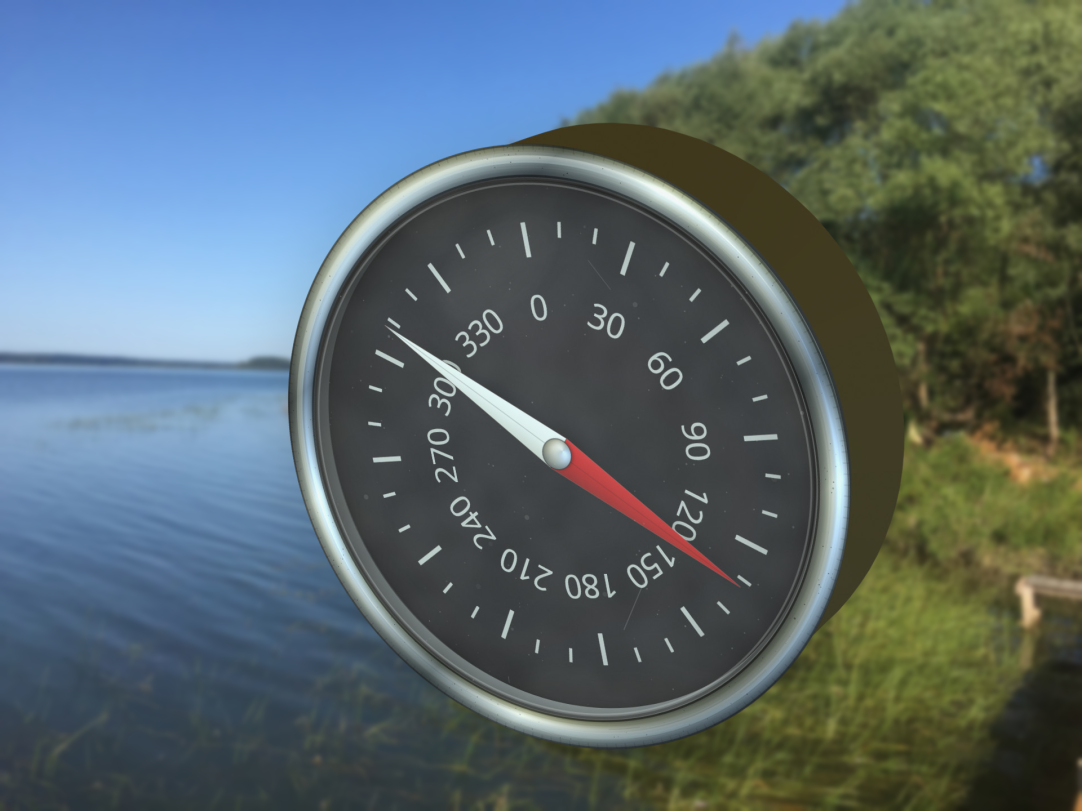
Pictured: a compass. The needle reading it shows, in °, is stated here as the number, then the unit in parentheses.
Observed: 130 (°)
